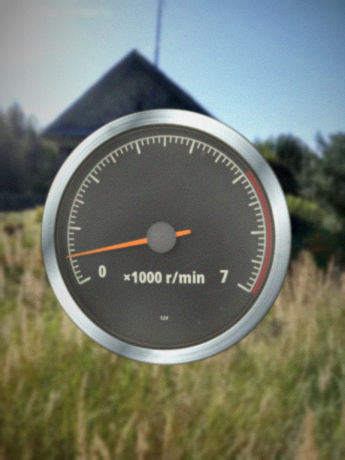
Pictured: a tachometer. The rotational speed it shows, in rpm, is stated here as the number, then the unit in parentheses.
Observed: 500 (rpm)
